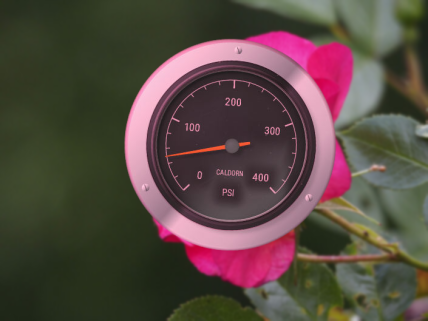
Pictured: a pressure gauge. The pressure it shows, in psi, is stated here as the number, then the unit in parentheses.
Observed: 50 (psi)
